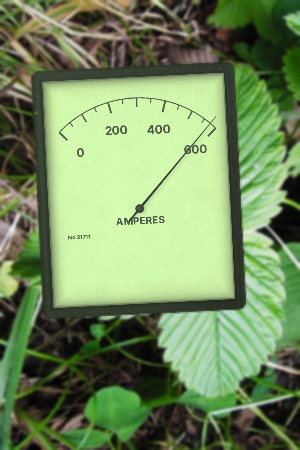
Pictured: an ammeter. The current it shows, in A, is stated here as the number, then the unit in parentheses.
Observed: 575 (A)
